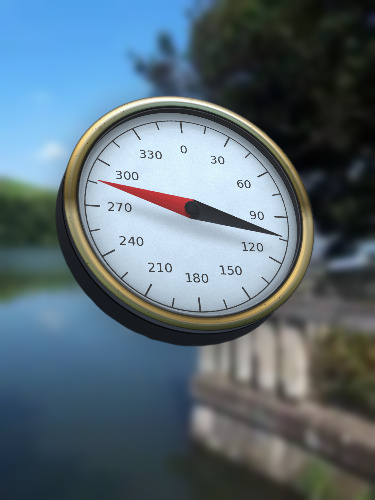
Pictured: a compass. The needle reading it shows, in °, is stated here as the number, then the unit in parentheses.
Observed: 285 (°)
